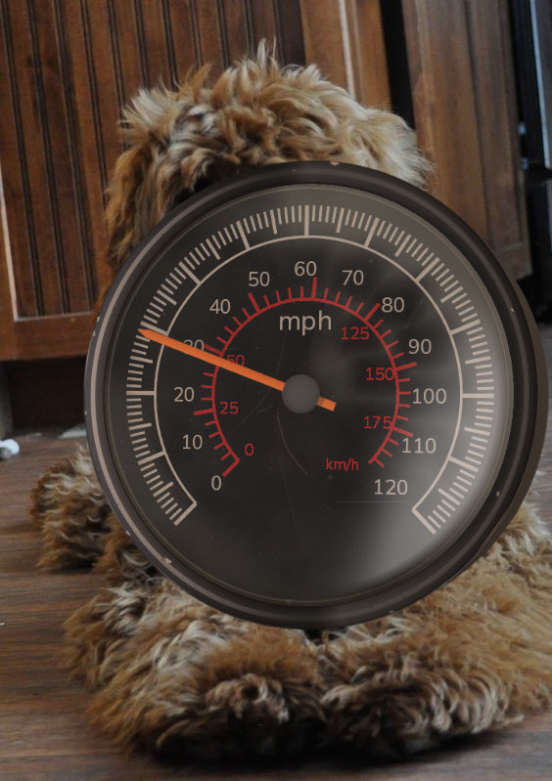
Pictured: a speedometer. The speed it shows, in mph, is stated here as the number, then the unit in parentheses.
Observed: 29 (mph)
